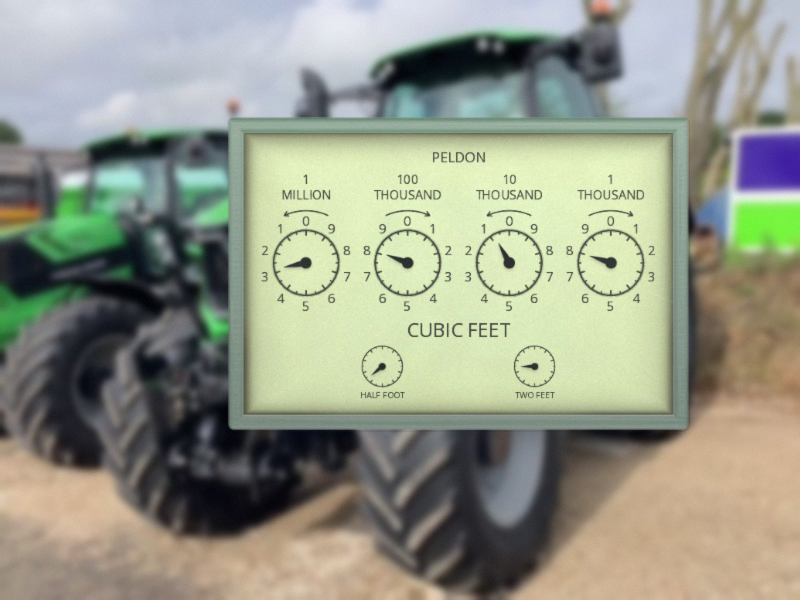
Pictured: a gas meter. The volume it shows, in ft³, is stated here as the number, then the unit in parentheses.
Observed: 280800 (ft³)
